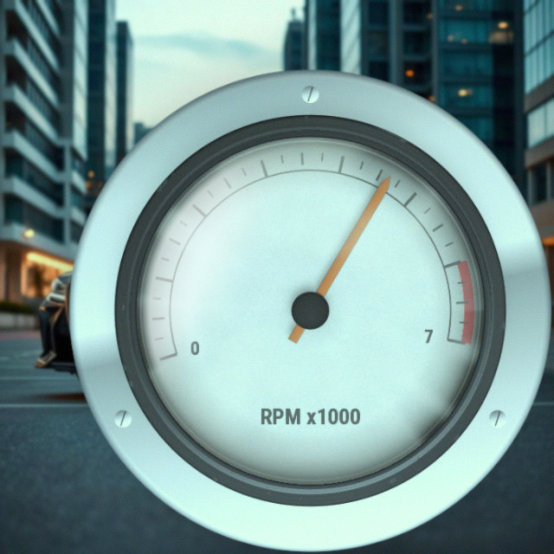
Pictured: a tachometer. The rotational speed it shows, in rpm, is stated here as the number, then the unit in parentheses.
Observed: 4625 (rpm)
